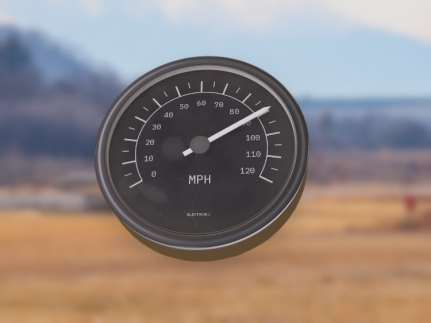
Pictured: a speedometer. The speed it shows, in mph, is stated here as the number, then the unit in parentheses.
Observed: 90 (mph)
